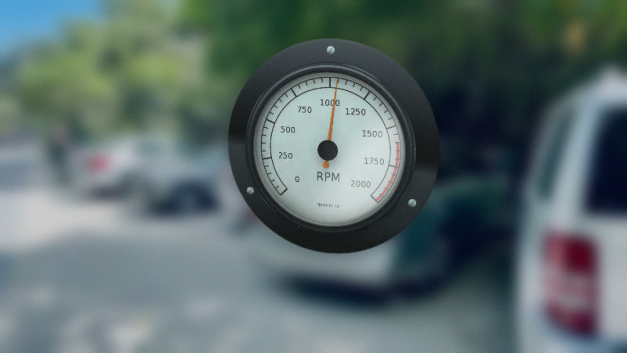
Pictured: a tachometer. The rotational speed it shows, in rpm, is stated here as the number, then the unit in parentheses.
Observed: 1050 (rpm)
